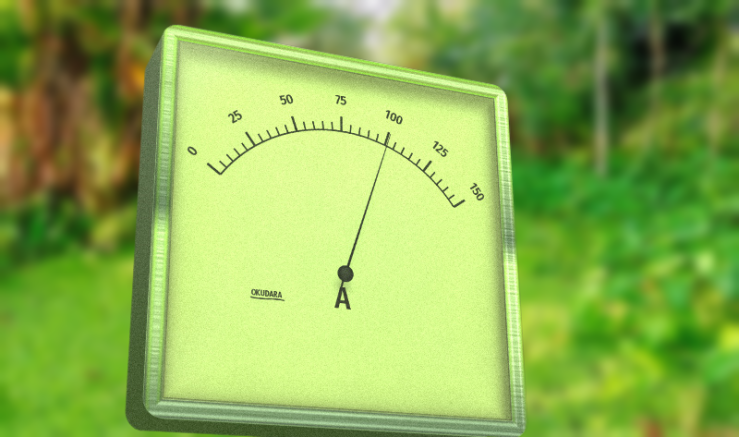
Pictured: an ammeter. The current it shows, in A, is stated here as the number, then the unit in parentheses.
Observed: 100 (A)
